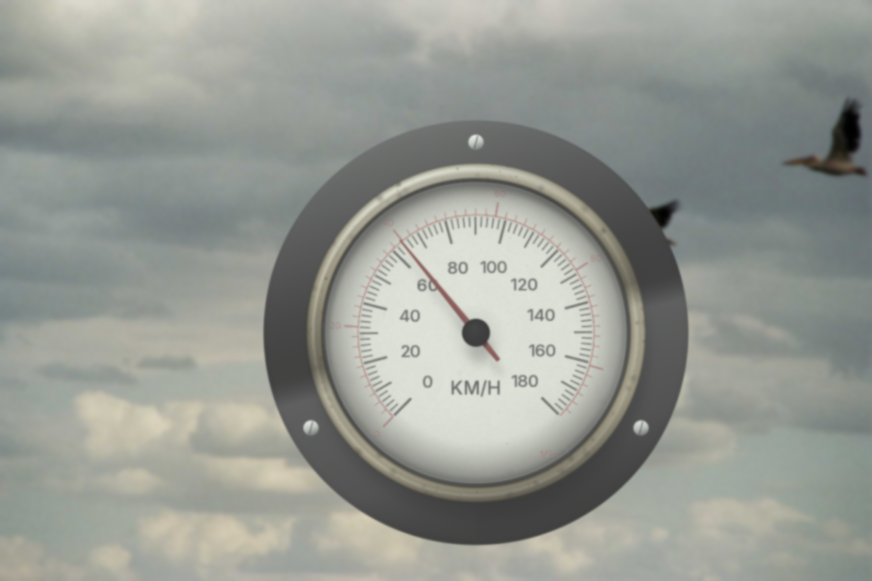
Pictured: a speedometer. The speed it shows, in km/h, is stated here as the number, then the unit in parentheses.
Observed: 64 (km/h)
